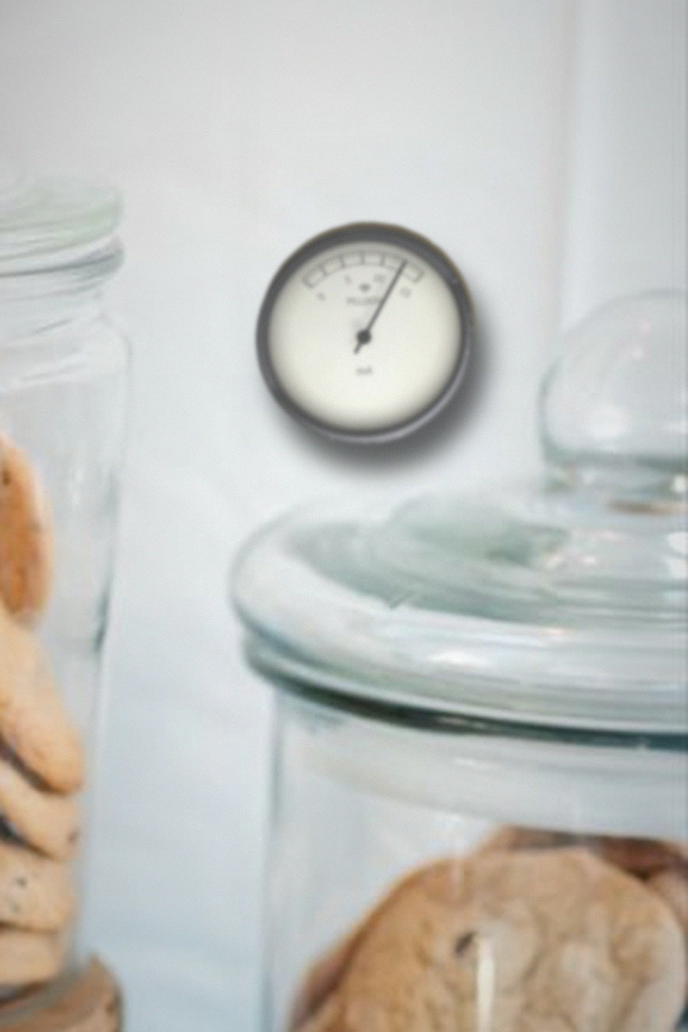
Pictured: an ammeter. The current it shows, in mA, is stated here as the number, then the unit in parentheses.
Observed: 12.5 (mA)
